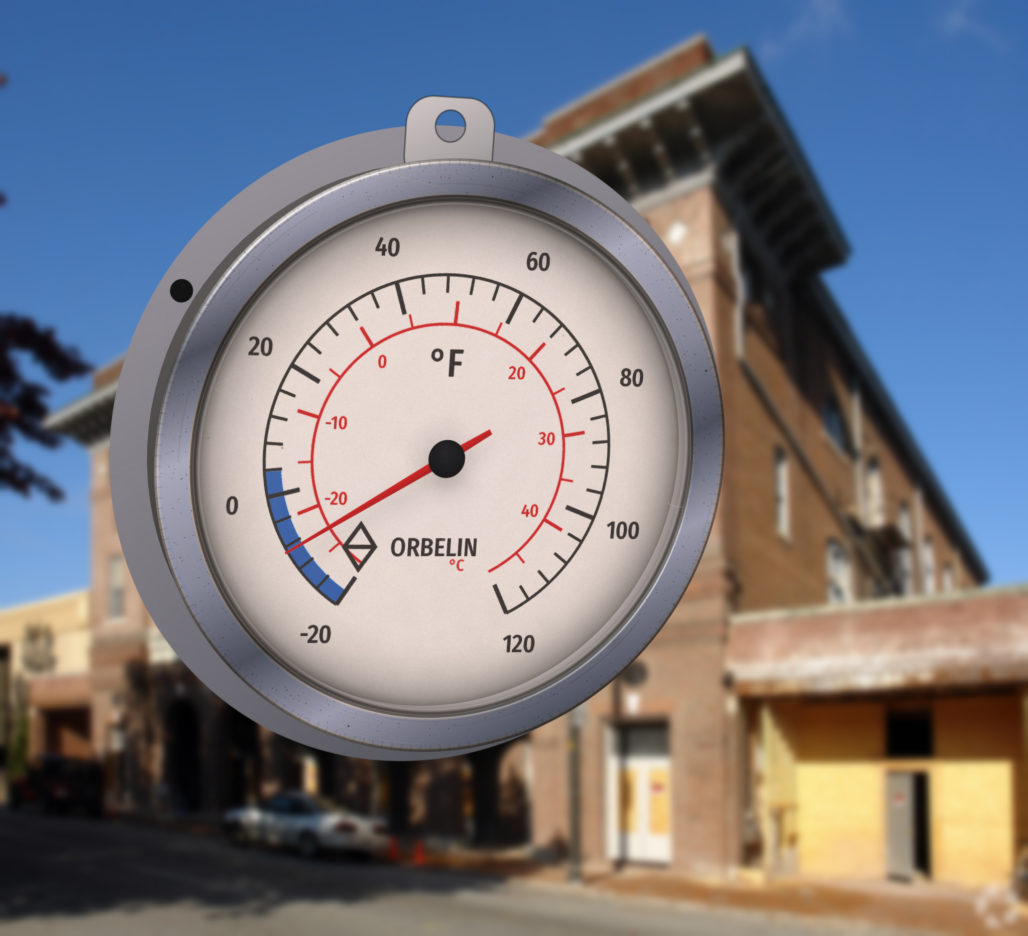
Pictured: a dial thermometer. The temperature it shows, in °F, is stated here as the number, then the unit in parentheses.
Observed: -8 (°F)
